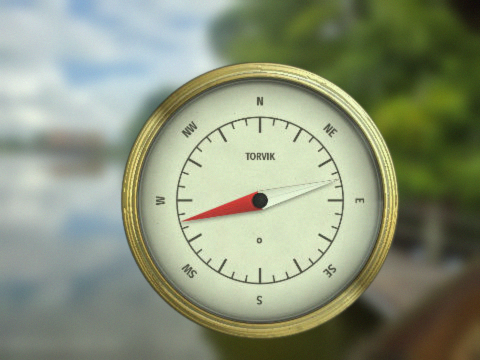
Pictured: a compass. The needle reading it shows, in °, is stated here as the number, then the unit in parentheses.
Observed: 255 (°)
